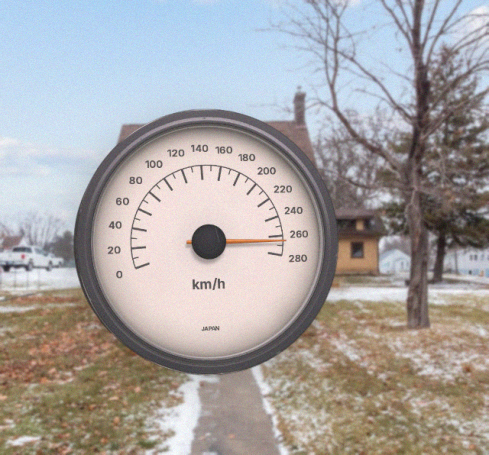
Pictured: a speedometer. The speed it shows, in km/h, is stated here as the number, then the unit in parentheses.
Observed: 265 (km/h)
